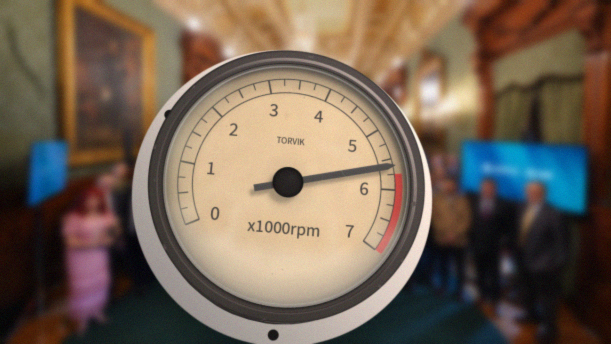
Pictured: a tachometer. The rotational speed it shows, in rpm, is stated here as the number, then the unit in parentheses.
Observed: 5625 (rpm)
